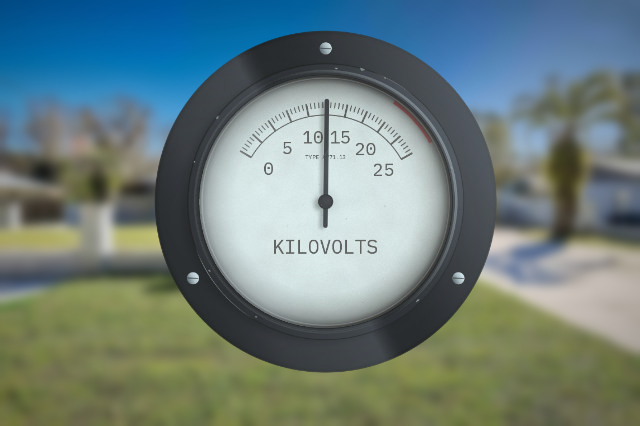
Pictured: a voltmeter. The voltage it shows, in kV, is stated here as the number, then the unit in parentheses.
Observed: 12.5 (kV)
